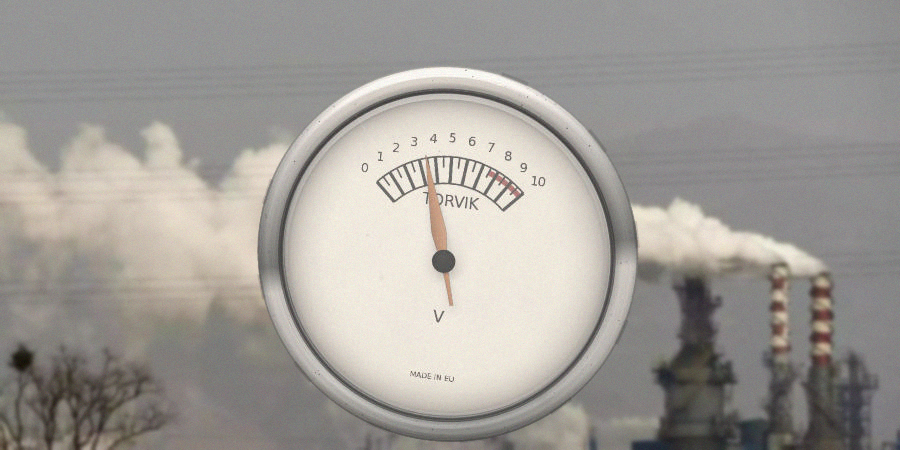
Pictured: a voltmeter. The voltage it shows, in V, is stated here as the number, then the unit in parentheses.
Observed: 3.5 (V)
